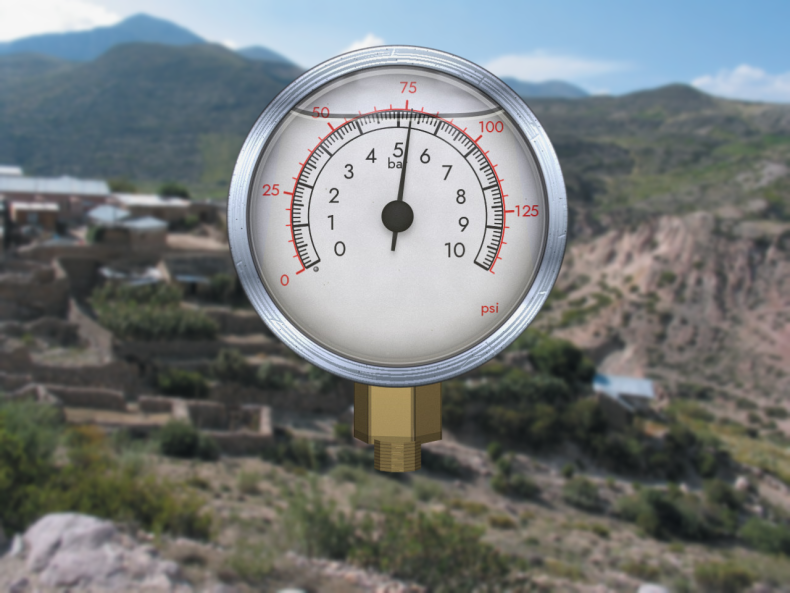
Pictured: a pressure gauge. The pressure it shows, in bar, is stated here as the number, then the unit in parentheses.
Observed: 5.3 (bar)
